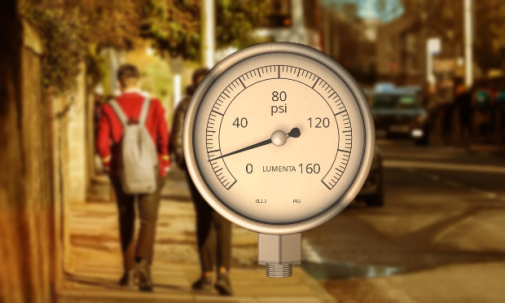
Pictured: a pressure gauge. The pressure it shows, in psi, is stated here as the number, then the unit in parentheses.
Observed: 16 (psi)
